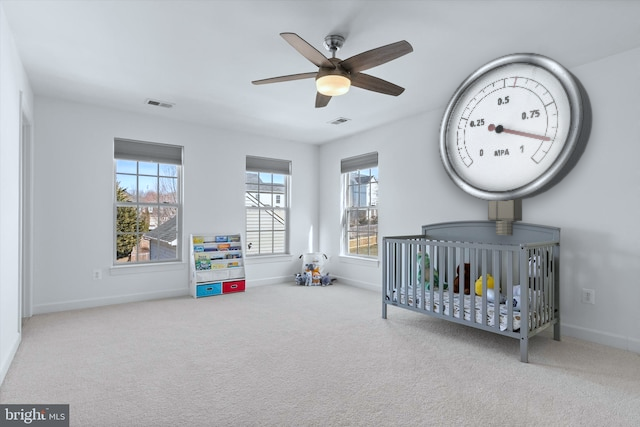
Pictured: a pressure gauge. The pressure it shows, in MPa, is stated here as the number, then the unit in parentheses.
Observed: 0.9 (MPa)
